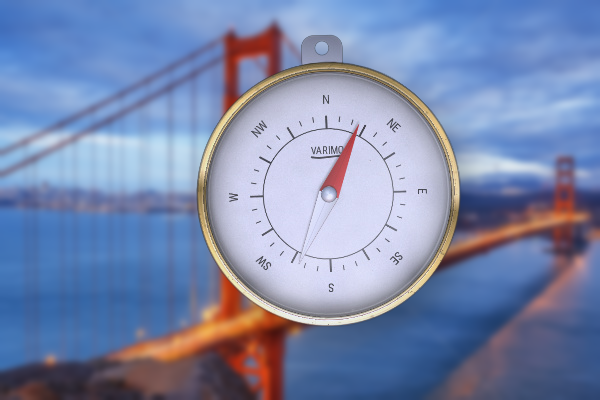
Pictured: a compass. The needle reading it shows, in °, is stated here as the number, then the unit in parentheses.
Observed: 25 (°)
